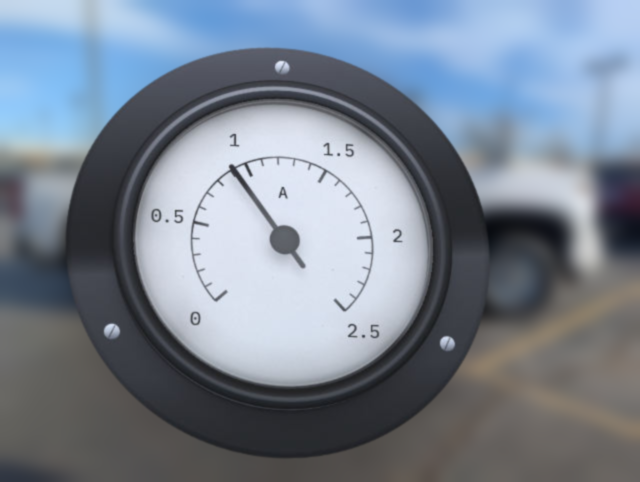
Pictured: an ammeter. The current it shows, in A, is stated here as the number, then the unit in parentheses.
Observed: 0.9 (A)
